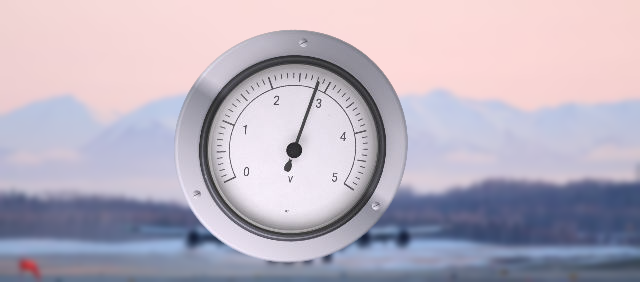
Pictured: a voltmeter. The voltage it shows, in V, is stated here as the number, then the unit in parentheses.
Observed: 2.8 (V)
